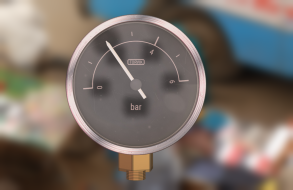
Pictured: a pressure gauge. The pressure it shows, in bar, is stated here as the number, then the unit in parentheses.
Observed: 2 (bar)
